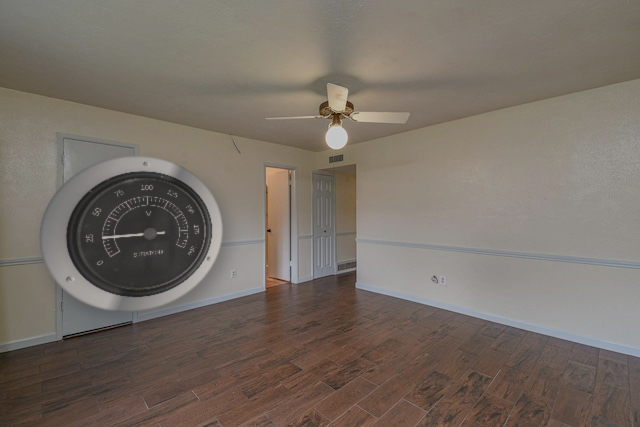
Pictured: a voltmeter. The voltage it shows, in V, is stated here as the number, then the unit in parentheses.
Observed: 25 (V)
